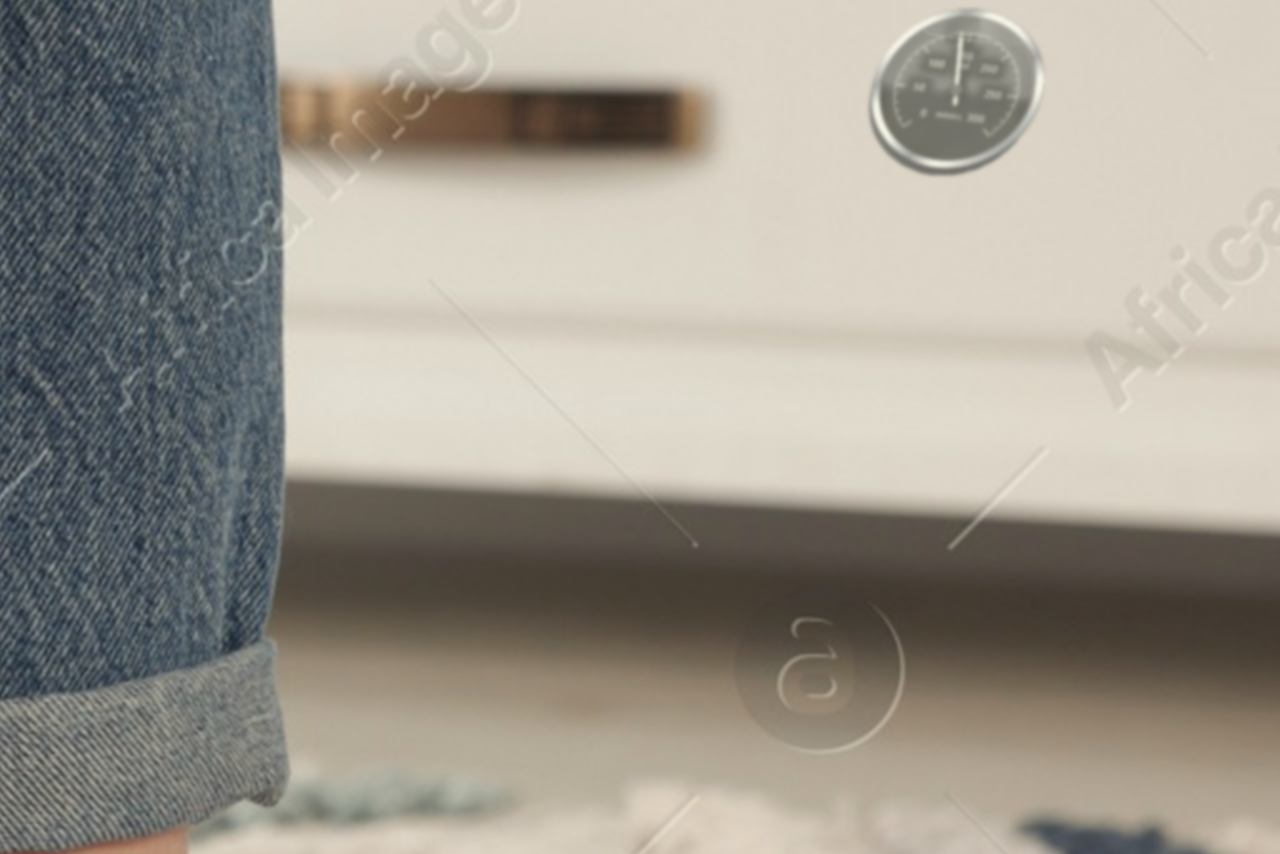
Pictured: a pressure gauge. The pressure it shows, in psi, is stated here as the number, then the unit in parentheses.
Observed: 140 (psi)
